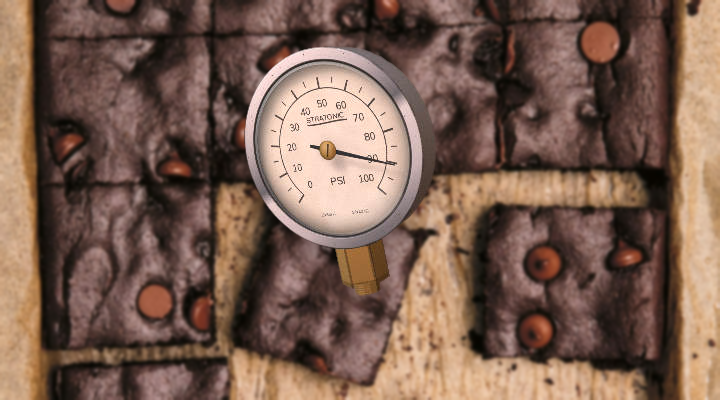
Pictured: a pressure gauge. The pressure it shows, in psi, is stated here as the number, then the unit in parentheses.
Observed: 90 (psi)
